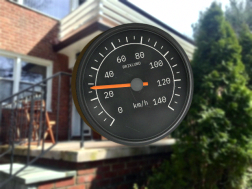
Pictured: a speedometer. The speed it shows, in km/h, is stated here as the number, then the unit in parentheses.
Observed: 27.5 (km/h)
